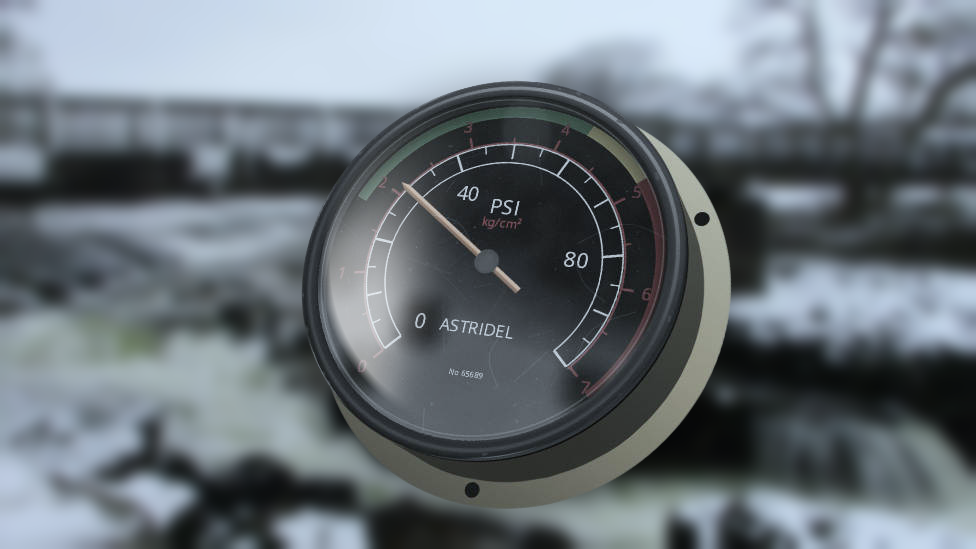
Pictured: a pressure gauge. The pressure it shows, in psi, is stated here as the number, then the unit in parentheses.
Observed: 30 (psi)
